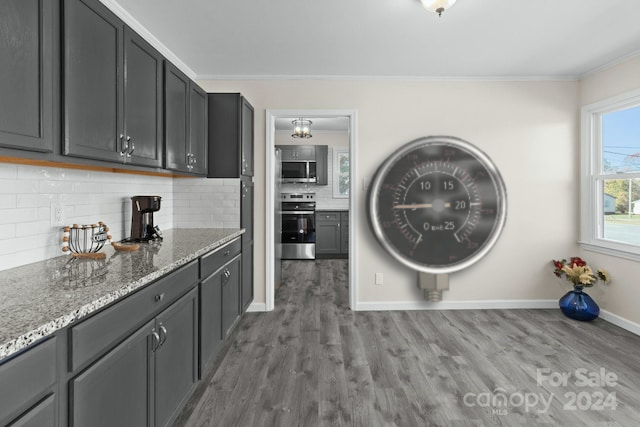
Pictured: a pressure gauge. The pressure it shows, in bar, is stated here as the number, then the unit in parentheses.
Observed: 5 (bar)
